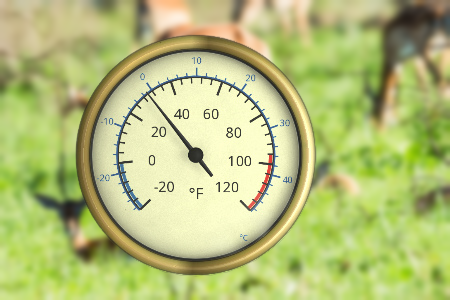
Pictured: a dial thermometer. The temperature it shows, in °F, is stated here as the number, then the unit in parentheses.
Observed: 30 (°F)
